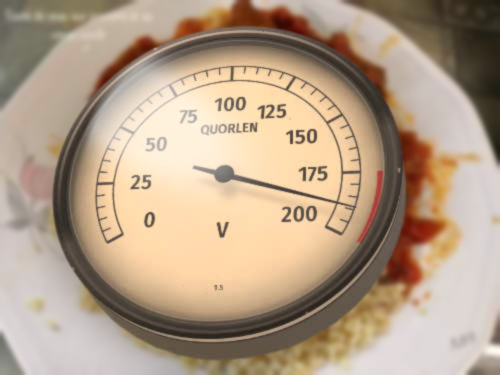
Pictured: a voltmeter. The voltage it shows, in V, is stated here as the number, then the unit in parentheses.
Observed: 190 (V)
